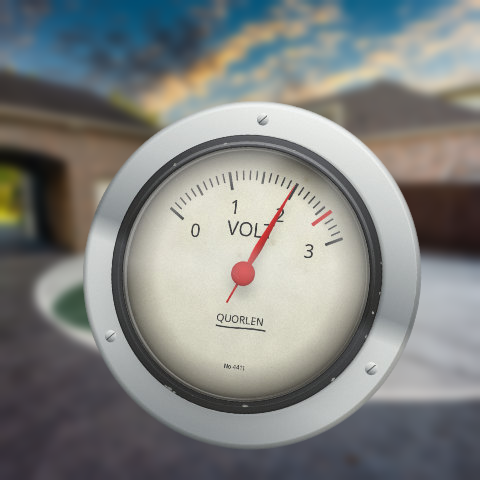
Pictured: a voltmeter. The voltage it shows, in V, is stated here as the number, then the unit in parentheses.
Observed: 2 (V)
